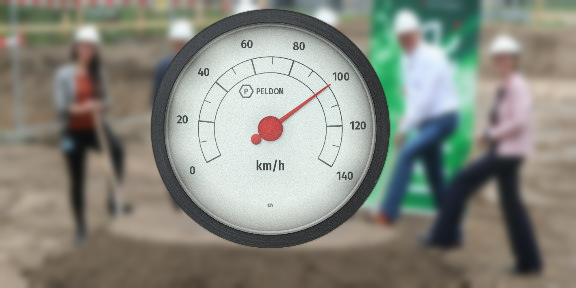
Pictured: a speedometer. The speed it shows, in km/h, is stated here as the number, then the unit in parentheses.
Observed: 100 (km/h)
